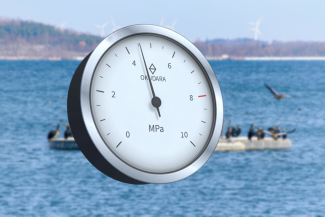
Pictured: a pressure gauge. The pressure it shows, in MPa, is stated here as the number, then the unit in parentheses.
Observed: 4.5 (MPa)
